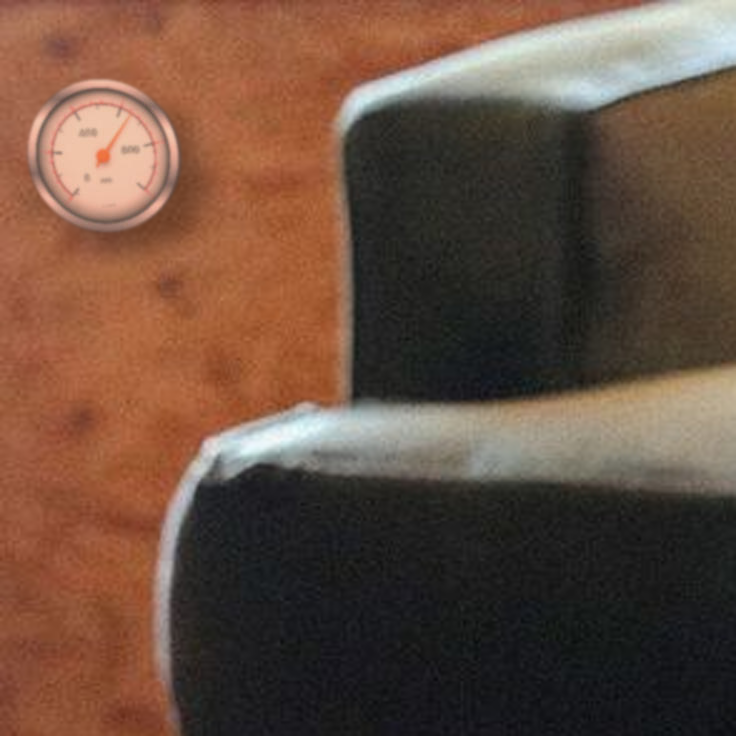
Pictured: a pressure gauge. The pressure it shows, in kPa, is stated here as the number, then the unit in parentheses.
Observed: 650 (kPa)
